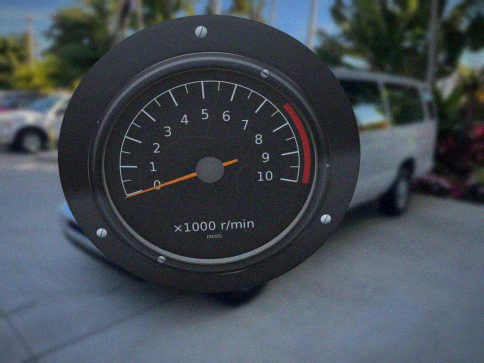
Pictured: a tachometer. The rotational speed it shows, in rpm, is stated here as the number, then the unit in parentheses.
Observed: 0 (rpm)
